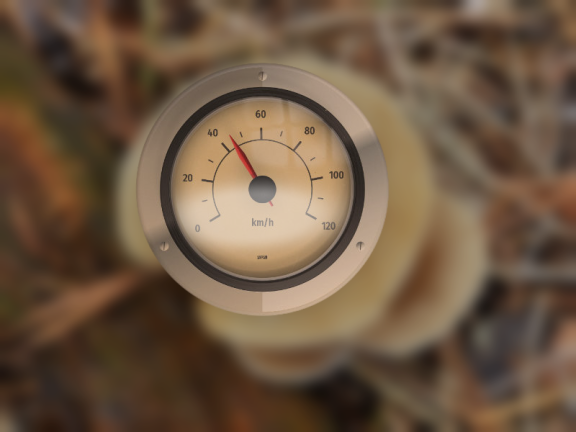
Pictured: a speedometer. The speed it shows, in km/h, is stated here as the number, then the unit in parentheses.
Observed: 45 (km/h)
